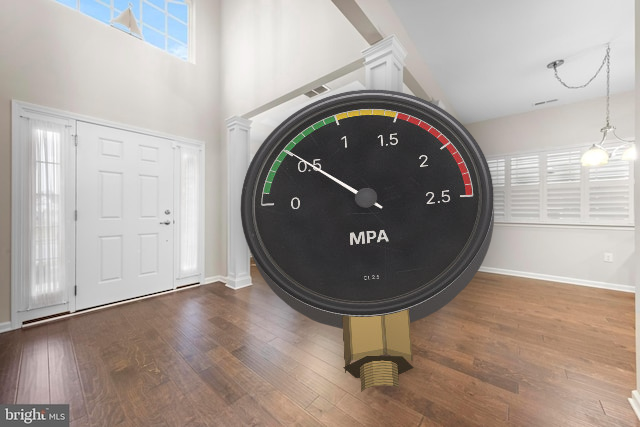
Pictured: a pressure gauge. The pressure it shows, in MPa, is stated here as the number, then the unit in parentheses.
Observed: 0.5 (MPa)
